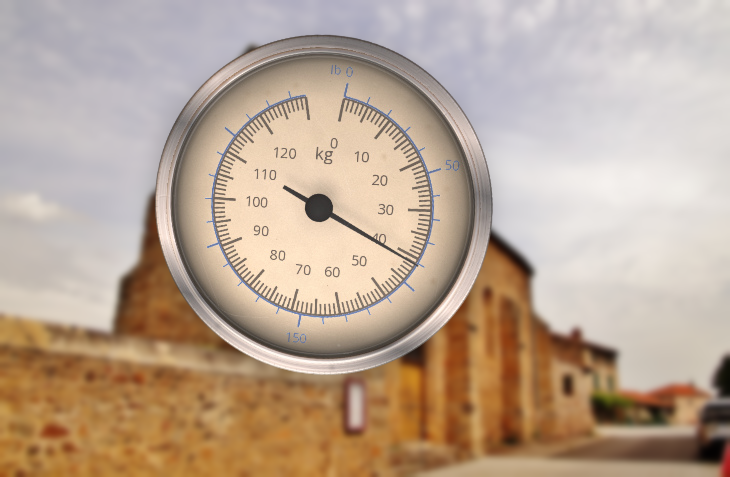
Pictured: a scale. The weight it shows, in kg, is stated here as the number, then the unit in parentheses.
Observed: 41 (kg)
